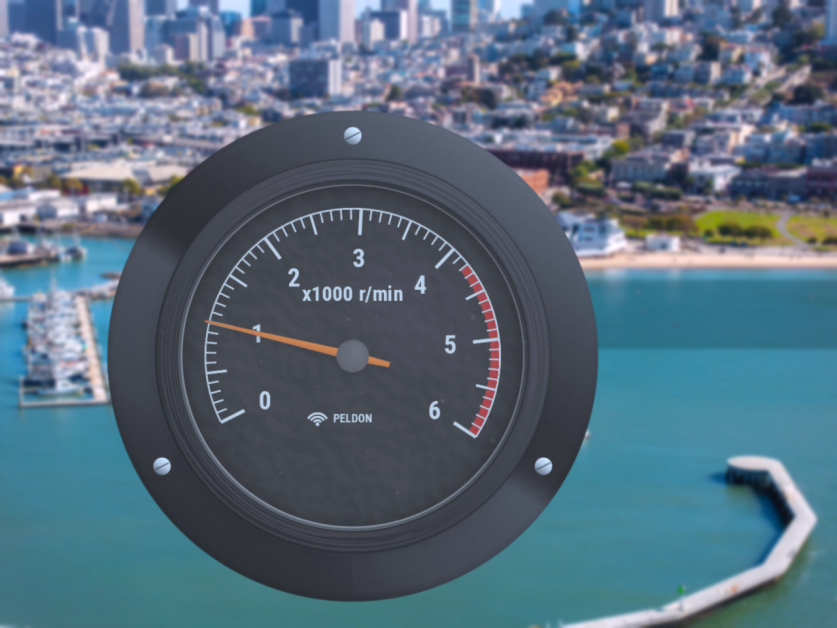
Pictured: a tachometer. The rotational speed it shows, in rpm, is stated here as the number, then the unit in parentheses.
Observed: 1000 (rpm)
